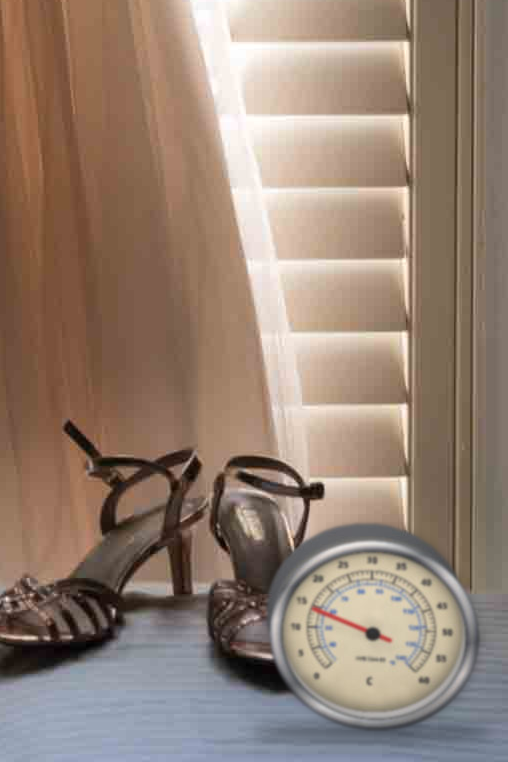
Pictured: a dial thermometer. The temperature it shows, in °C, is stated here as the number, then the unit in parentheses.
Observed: 15 (°C)
